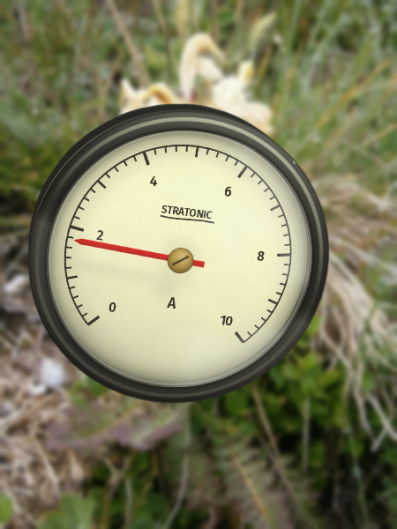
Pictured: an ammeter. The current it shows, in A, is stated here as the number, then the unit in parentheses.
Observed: 1.8 (A)
